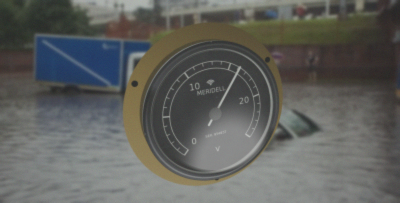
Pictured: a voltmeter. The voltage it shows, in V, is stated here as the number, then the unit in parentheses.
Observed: 16 (V)
